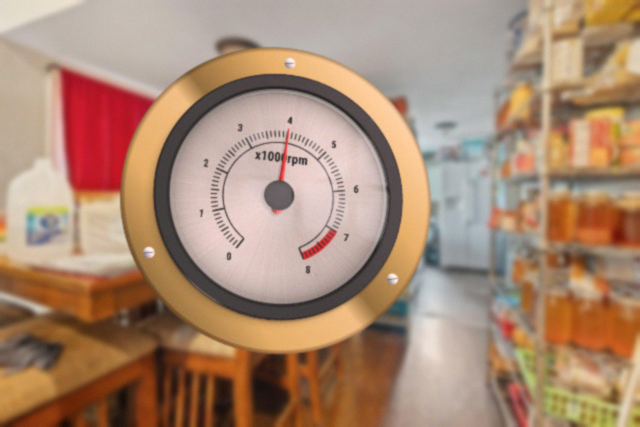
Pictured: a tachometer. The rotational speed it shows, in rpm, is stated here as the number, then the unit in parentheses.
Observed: 4000 (rpm)
